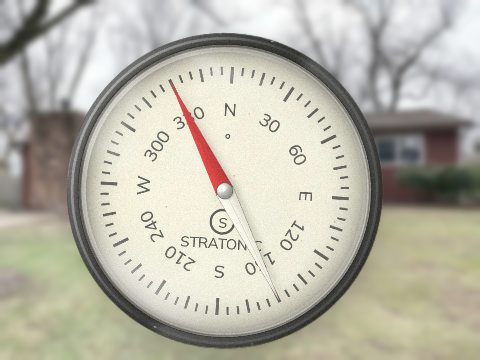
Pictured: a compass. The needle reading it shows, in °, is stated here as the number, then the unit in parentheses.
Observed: 330 (°)
